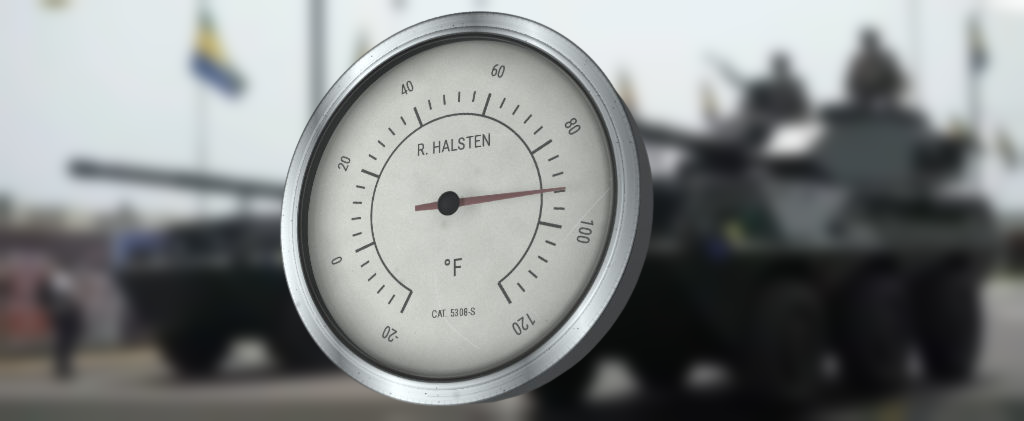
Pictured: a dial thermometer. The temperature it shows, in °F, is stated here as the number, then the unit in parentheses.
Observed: 92 (°F)
